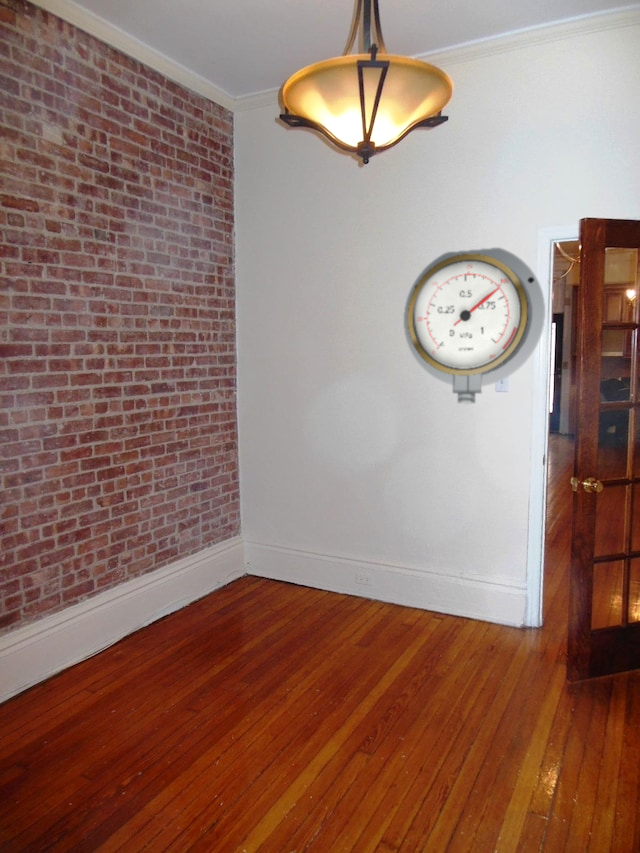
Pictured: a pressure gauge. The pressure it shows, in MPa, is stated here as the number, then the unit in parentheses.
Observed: 0.7 (MPa)
